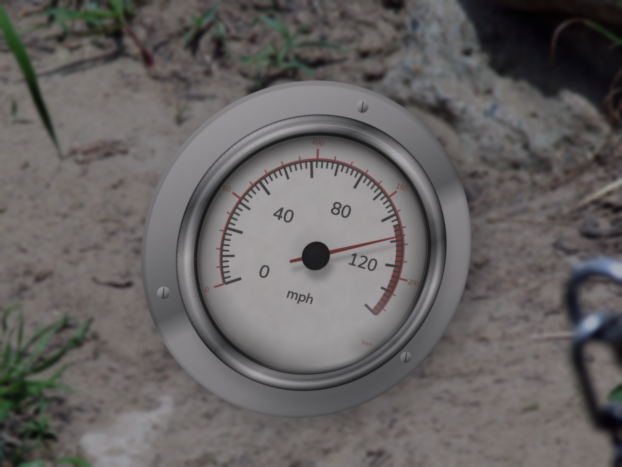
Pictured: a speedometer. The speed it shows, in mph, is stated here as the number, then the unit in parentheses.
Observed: 108 (mph)
